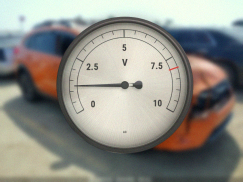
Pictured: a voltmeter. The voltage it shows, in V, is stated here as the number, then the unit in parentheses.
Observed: 1.25 (V)
